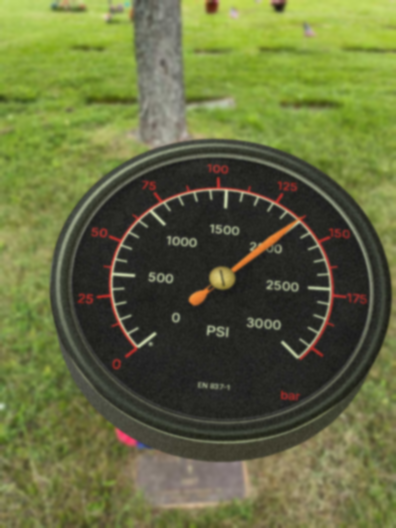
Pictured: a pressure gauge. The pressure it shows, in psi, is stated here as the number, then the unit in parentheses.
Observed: 2000 (psi)
